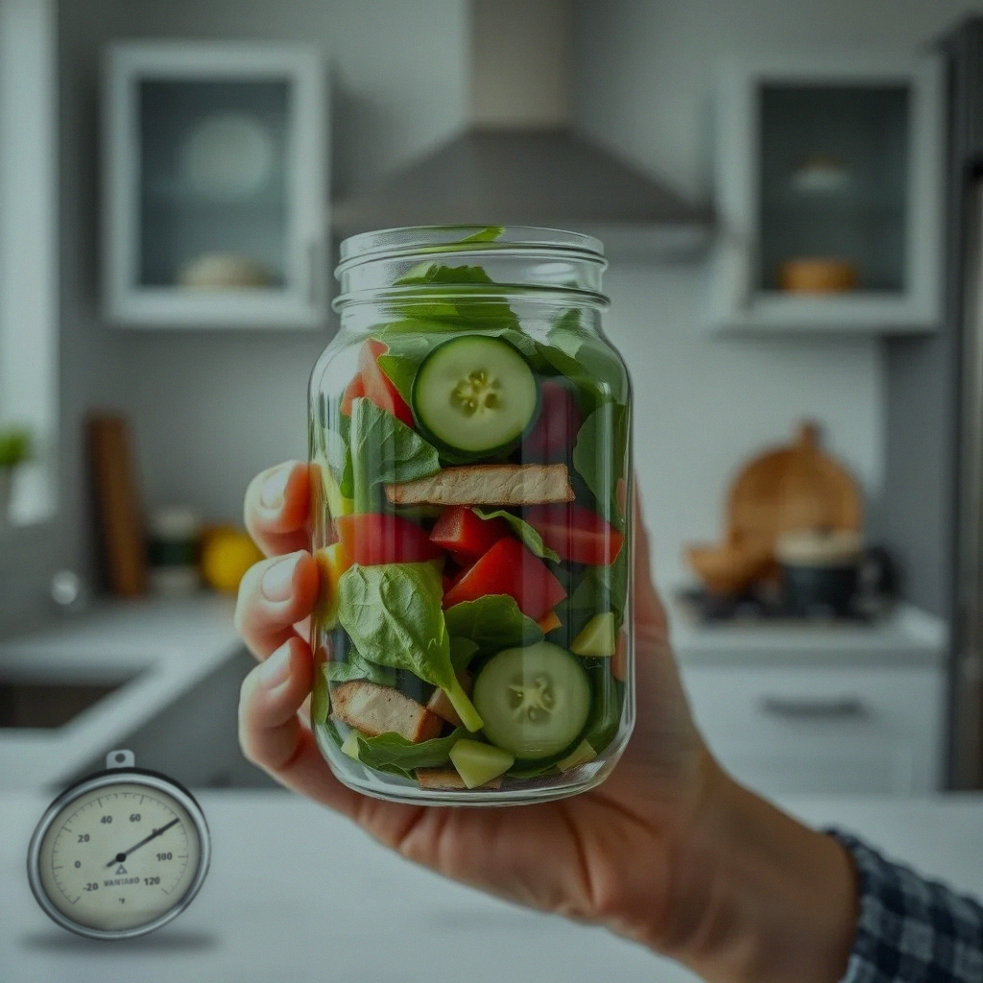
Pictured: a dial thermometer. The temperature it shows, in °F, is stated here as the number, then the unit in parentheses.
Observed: 80 (°F)
